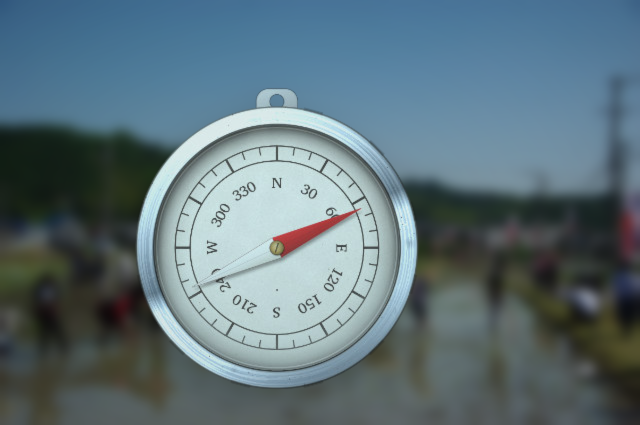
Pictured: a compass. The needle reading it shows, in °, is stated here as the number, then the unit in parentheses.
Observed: 65 (°)
